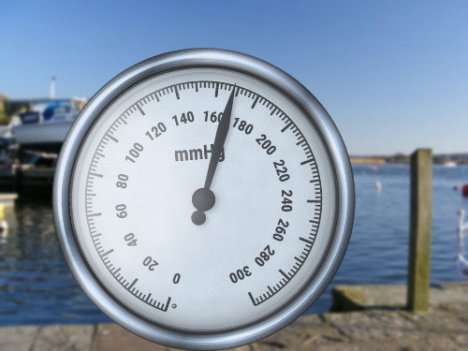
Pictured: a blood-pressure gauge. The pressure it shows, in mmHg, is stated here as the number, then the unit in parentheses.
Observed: 168 (mmHg)
